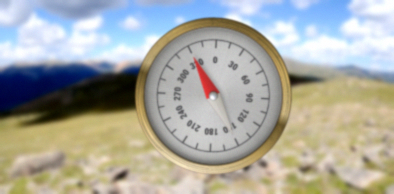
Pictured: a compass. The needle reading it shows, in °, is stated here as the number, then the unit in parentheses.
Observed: 330 (°)
